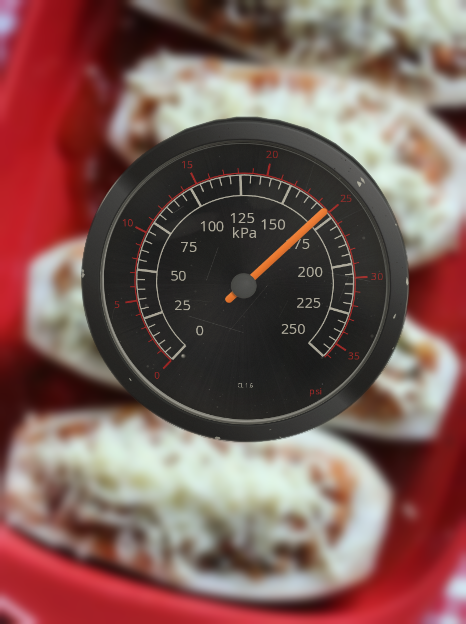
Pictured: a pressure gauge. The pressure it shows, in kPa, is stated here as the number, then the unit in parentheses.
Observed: 170 (kPa)
